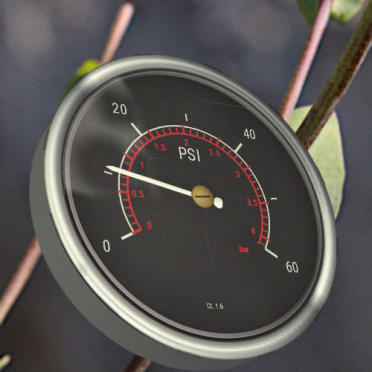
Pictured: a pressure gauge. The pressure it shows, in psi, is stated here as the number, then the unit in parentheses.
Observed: 10 (psi)
